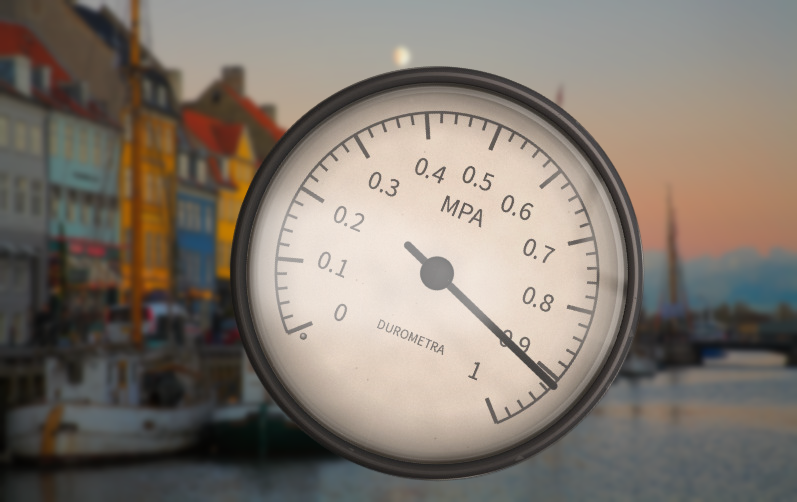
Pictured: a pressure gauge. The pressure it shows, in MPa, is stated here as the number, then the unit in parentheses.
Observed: 0.91 (MPa)
